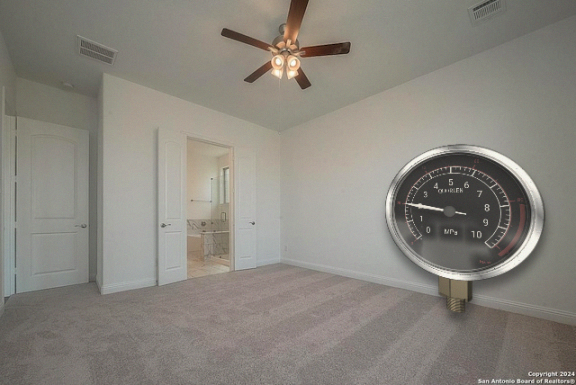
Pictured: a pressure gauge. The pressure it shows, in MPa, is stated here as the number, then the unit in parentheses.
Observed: 2 (MPa)
